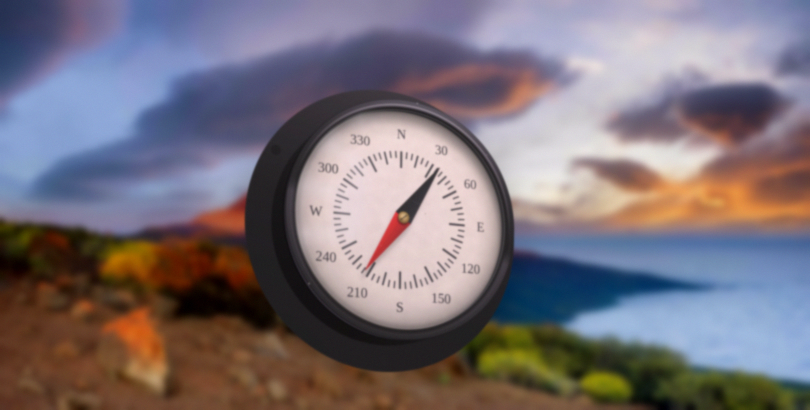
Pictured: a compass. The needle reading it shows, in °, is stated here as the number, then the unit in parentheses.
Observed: 215 (°)
